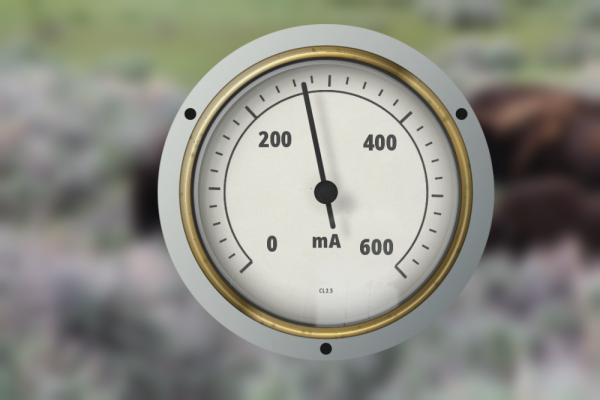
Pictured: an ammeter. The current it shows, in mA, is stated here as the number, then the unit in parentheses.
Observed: 270 (mA)
